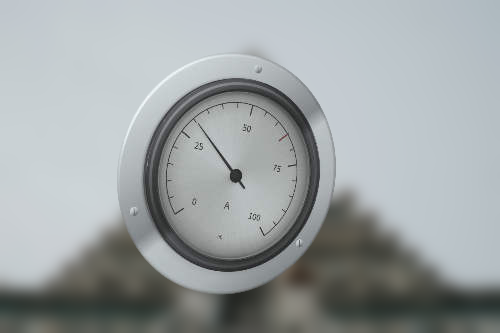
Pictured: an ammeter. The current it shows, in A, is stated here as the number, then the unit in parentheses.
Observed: 30 (A)
